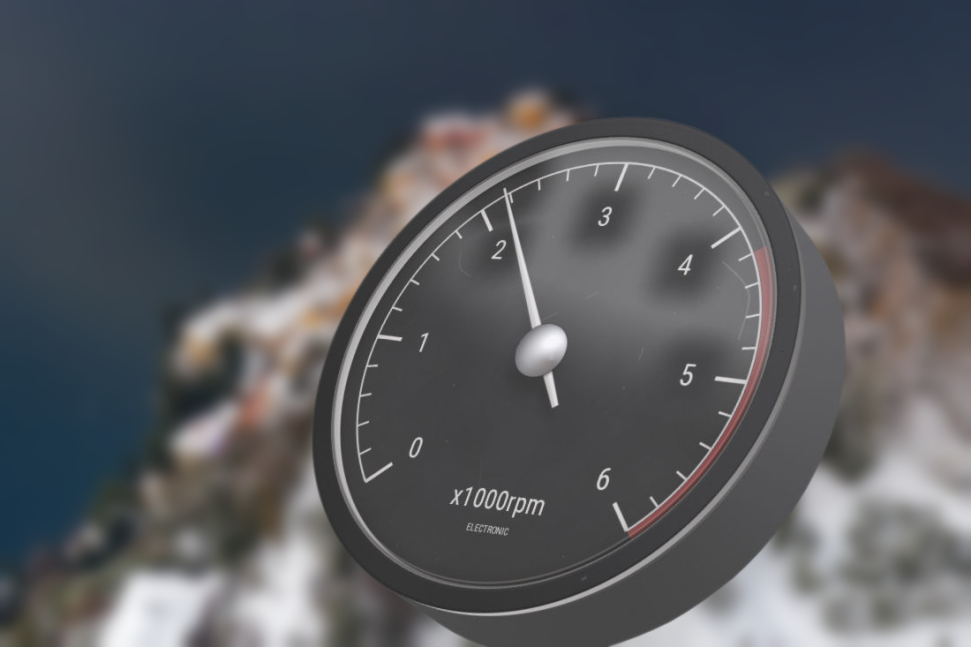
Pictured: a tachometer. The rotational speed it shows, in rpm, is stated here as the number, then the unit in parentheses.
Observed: 2200 (rpm)
